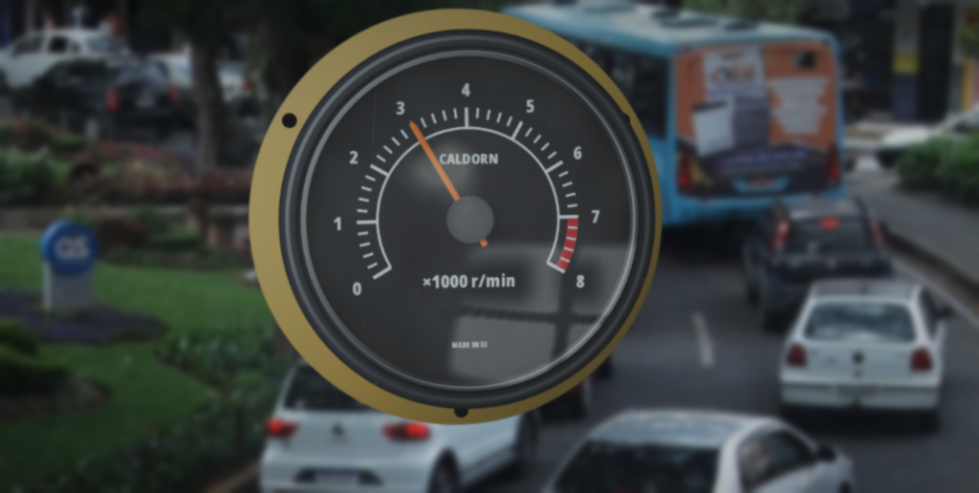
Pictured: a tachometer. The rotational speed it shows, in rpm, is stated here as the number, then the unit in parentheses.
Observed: 3000 (rpm)
